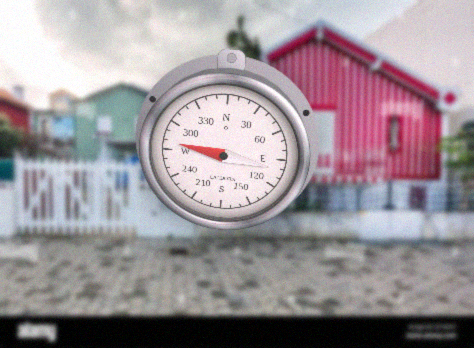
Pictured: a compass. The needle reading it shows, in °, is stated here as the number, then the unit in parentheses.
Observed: 280 (°)
